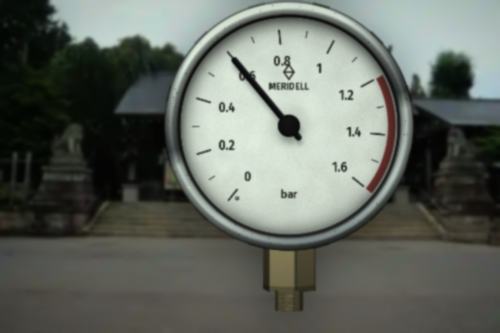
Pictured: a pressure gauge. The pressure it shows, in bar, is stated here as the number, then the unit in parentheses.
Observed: 0.6 (bar)
